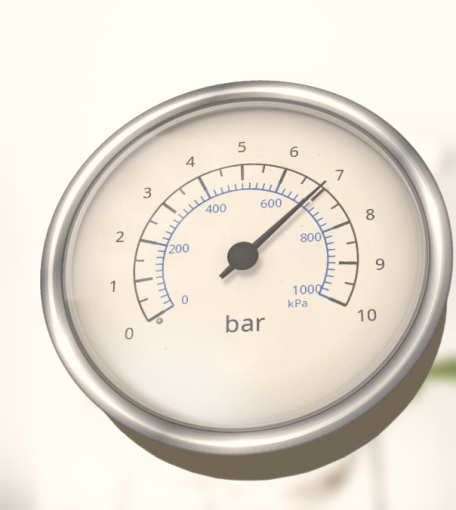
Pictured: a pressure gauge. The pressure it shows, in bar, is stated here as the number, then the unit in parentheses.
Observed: 7 (bar)
